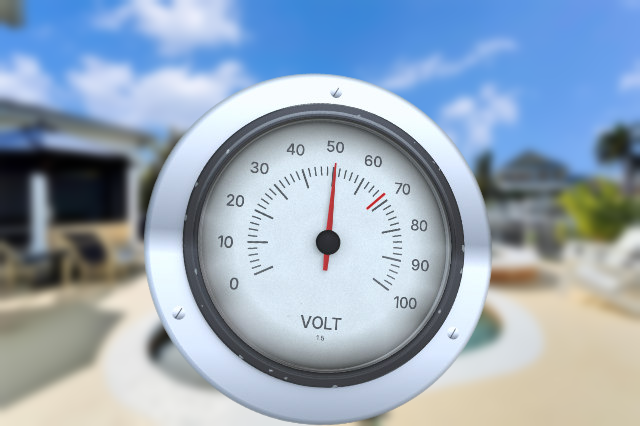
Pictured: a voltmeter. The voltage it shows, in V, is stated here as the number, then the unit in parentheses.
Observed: 50 (V)
